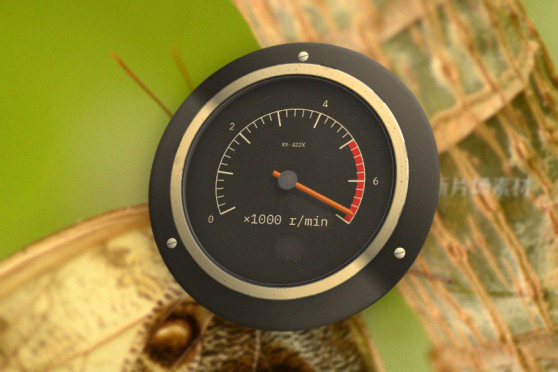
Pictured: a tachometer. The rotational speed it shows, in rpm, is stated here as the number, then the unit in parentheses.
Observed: 6800 (rpm)
